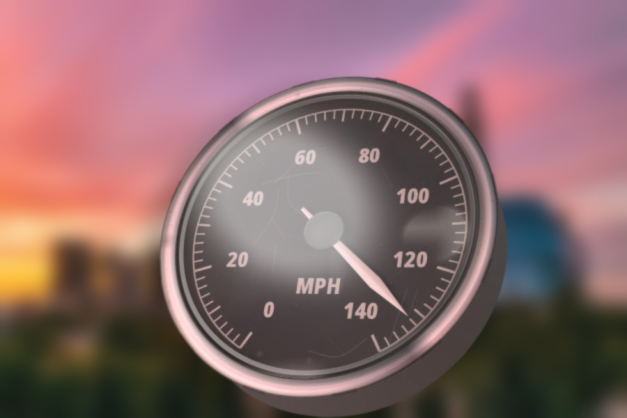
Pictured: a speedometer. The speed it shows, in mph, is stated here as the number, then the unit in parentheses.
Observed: 132 (mph)
